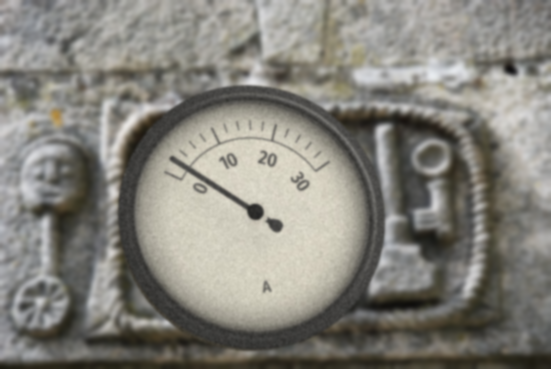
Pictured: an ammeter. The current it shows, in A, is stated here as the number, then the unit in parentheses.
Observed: 2 (A)
